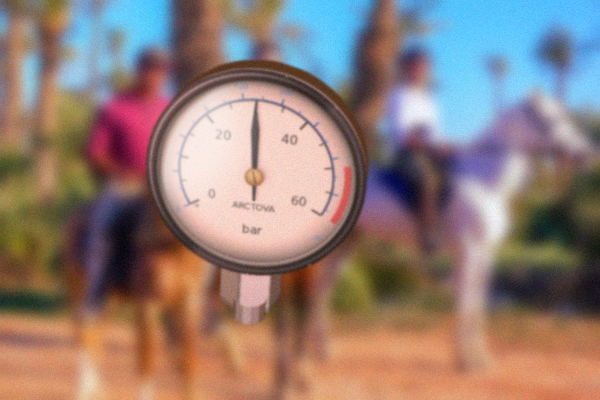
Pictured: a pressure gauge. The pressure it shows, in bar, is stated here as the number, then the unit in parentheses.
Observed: 30 (bar)
